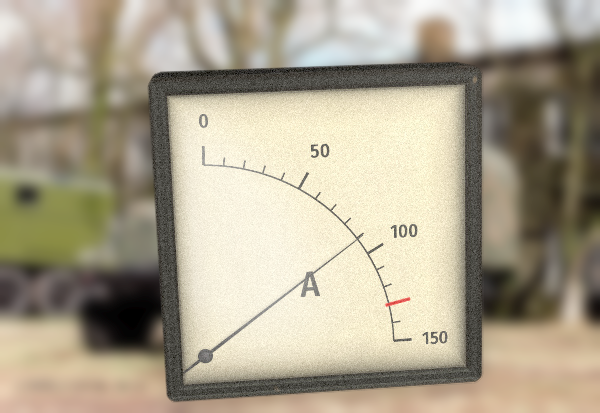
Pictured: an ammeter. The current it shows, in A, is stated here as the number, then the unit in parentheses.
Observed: 90 (A)
